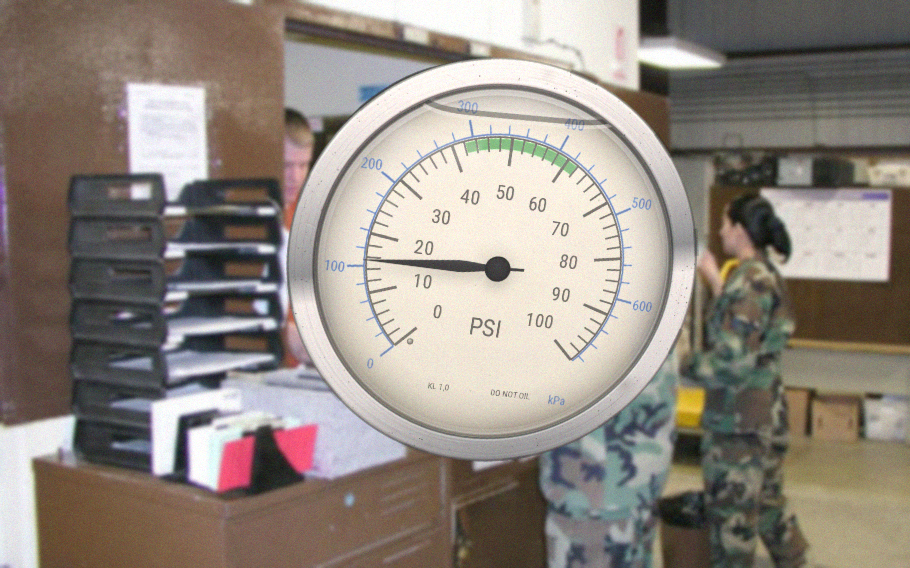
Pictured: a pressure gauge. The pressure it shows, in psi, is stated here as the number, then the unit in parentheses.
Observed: 16 (psi)
